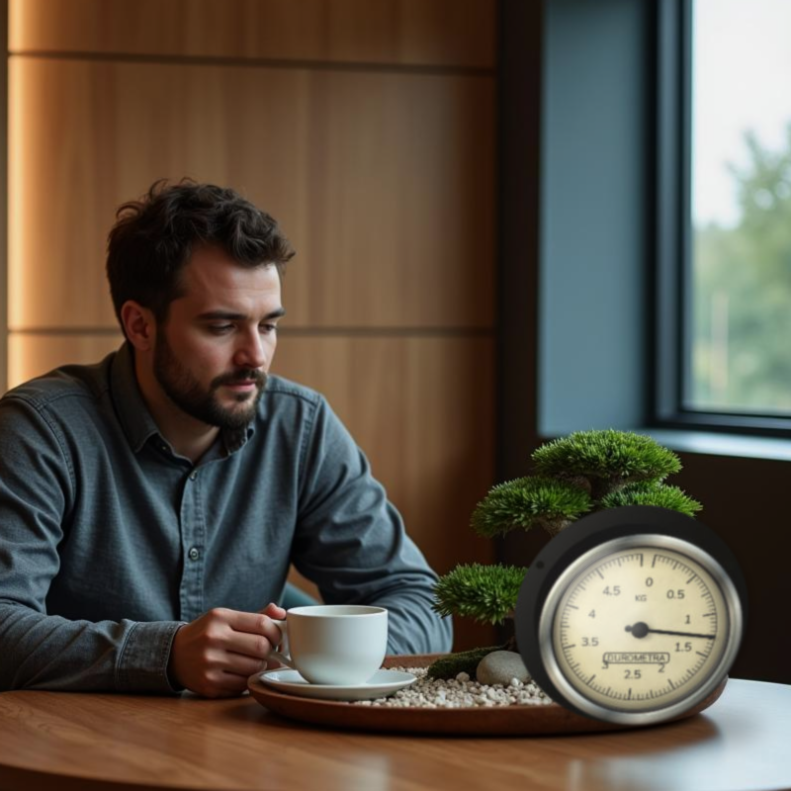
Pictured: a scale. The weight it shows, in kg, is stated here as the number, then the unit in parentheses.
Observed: 1.25 (kg)
